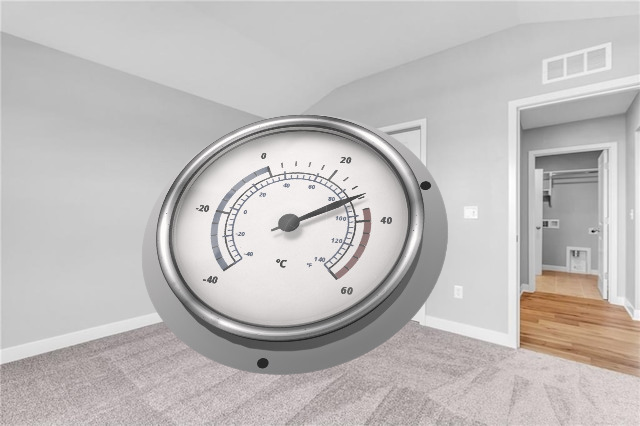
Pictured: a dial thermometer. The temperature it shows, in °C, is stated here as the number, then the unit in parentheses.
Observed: 32 (°C)
